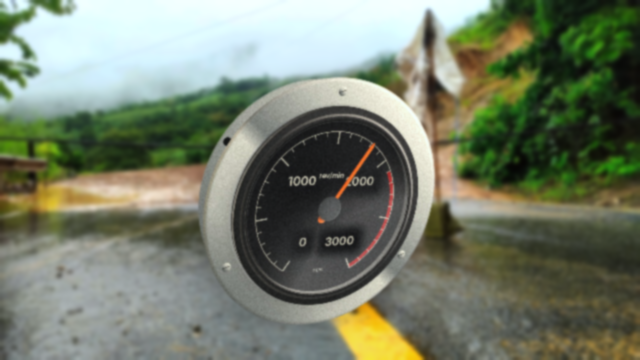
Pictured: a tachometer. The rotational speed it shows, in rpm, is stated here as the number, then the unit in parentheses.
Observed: 1800 (rpm)
